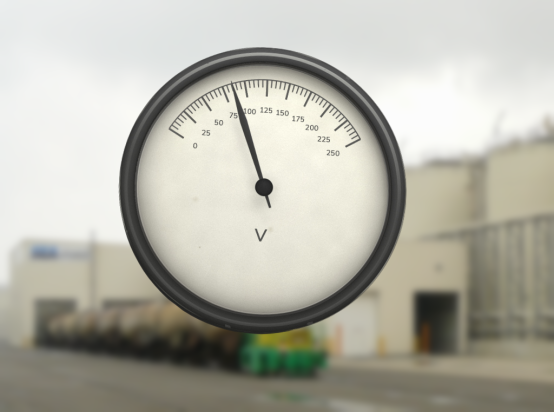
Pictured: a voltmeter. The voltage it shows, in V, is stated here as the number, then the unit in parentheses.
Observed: 85 (V)
